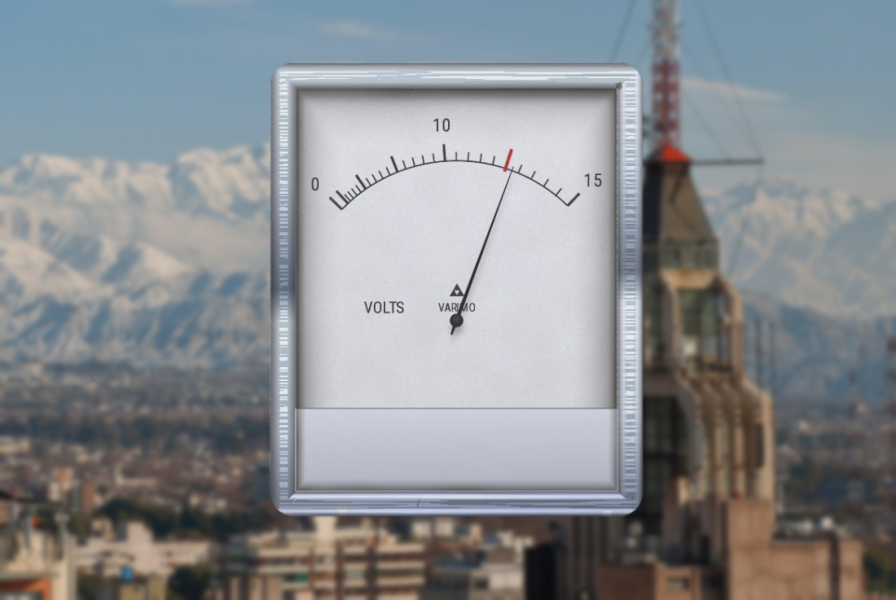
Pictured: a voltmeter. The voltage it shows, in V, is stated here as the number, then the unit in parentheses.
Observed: 12.75 (V)
